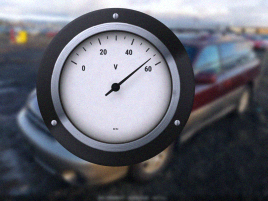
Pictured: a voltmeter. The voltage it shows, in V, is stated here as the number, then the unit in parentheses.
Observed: 55 (V)
